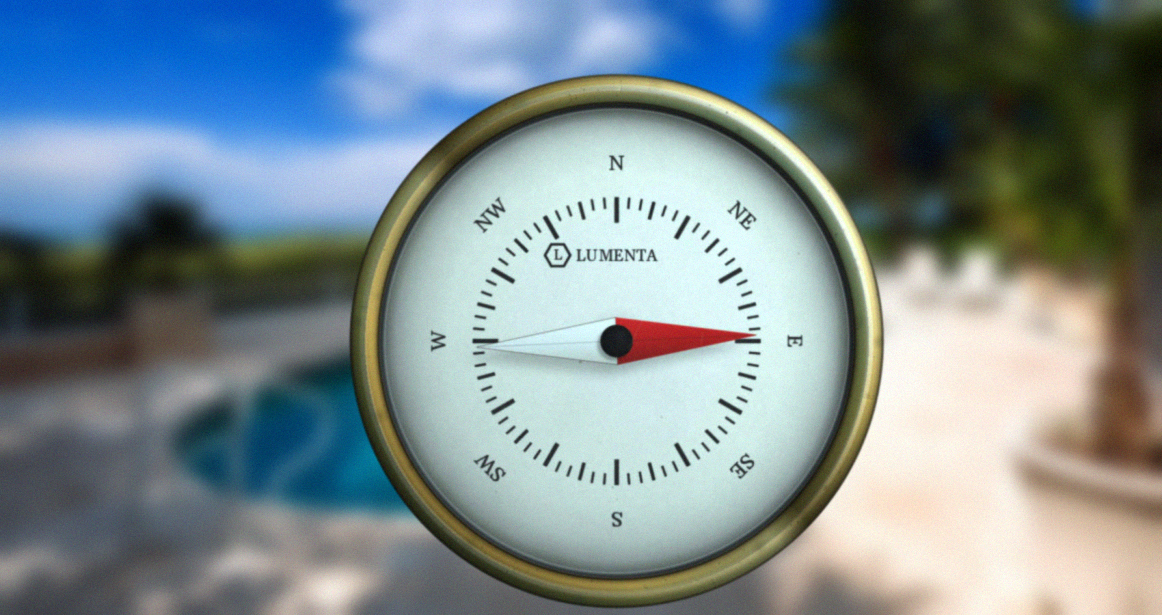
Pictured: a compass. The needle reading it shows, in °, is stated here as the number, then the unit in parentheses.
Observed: 87.5 (°)
